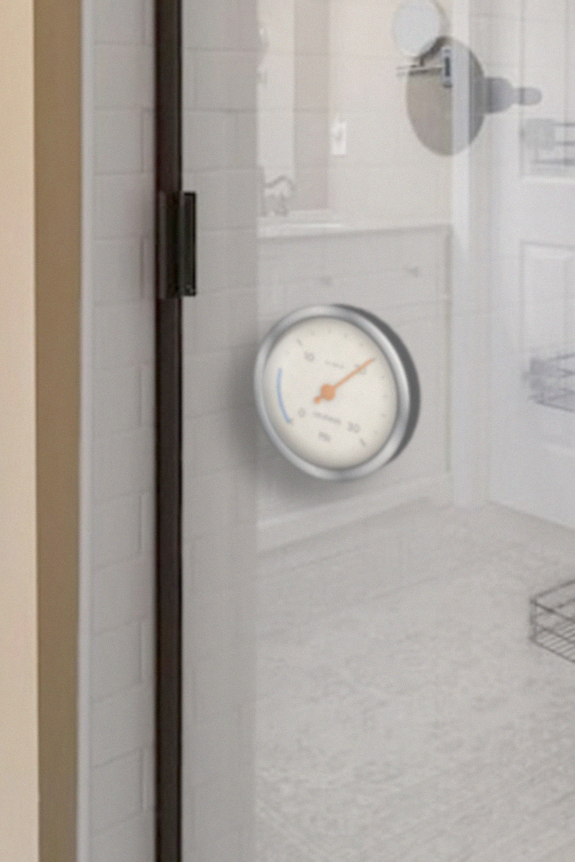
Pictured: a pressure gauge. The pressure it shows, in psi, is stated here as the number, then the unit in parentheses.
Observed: 20 (psi)
